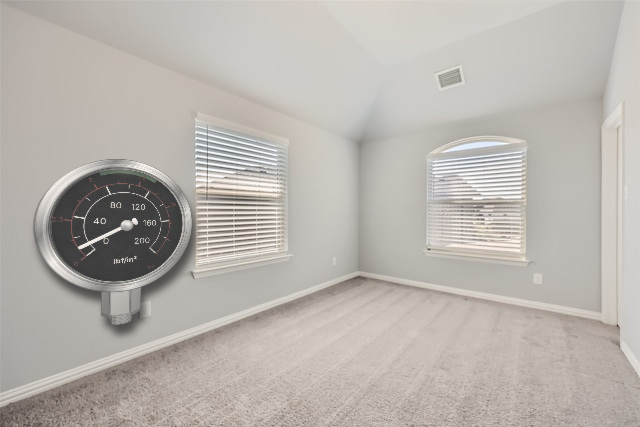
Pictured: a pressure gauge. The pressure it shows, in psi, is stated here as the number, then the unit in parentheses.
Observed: 10 (psi)
